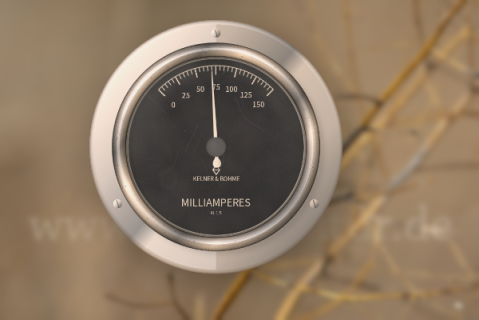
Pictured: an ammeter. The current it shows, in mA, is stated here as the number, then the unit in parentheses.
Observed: 70 (mA)
